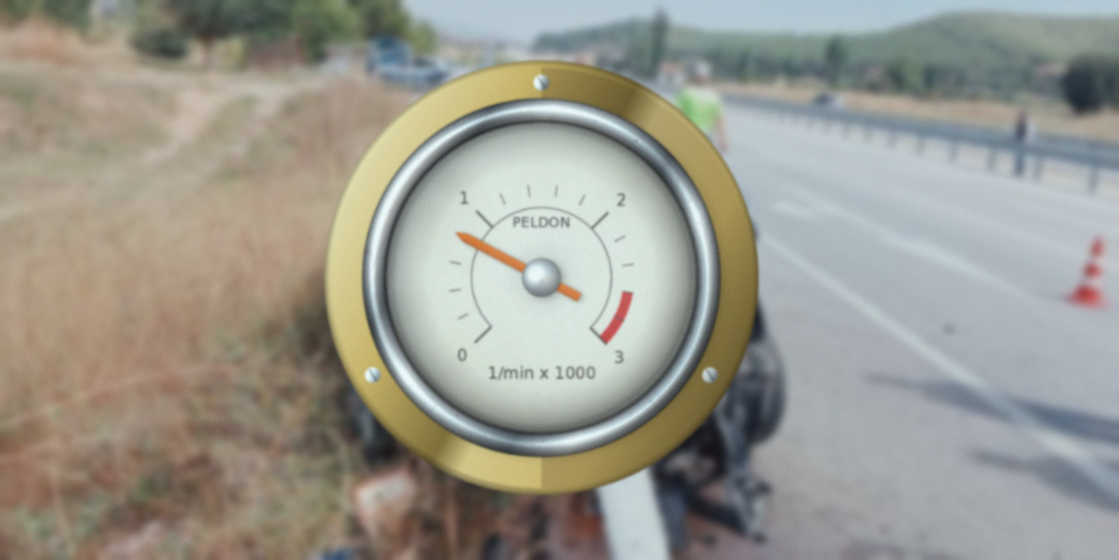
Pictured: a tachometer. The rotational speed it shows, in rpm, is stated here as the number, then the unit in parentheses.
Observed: 800 (rpm)
